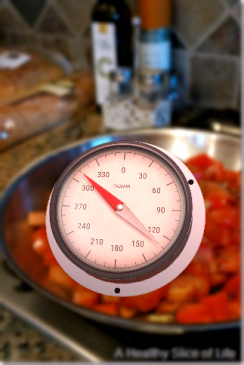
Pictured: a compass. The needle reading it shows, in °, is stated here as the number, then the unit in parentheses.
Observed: 310 (°)
